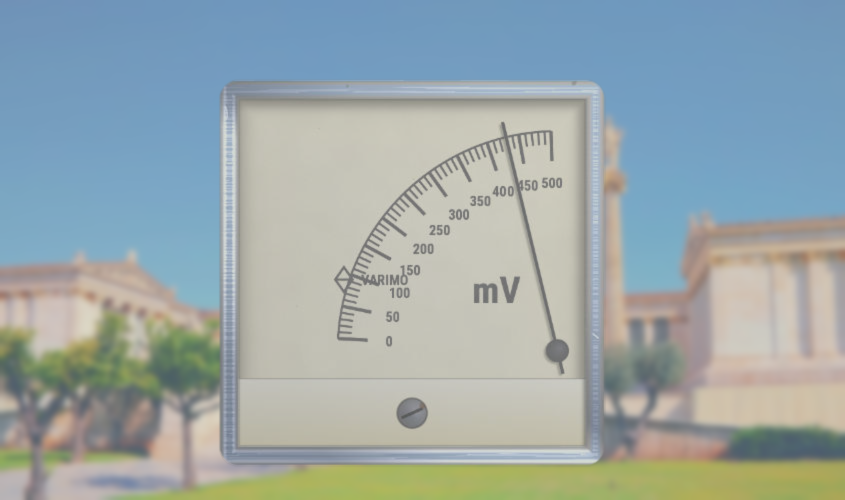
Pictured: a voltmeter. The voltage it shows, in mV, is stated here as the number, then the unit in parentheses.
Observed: 430 (mV)
